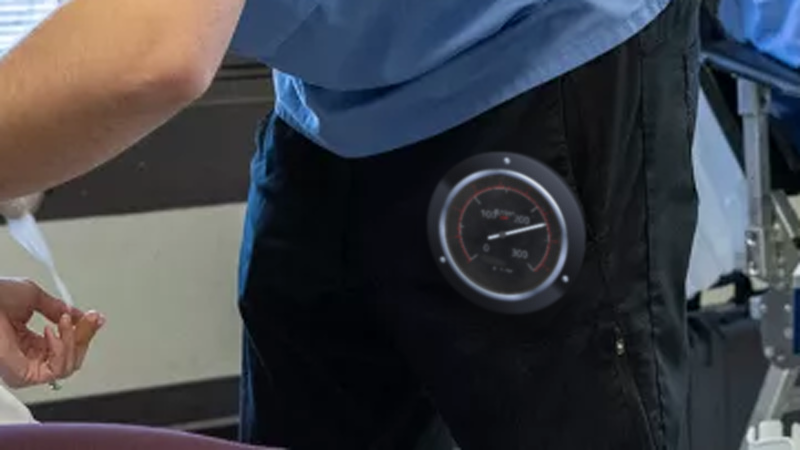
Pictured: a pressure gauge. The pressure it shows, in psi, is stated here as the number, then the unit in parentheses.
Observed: 225 (psi)
